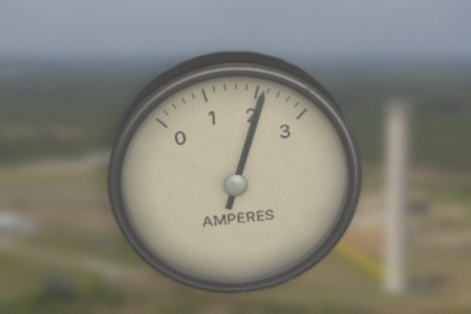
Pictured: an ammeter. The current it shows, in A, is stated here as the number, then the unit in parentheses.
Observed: 2.1 (A)
